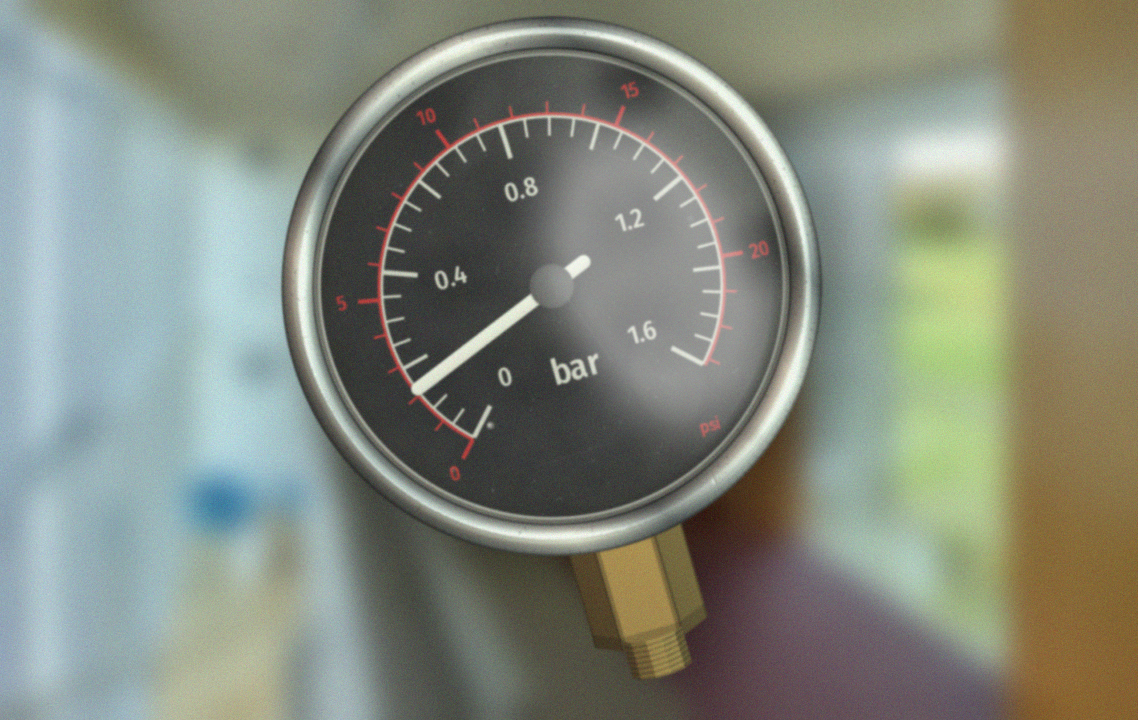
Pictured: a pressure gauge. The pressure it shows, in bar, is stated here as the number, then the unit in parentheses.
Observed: 0.15 (bar)
